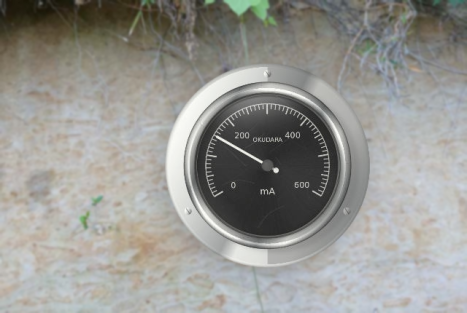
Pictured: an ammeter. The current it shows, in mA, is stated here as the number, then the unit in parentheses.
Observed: 150 (mA)
